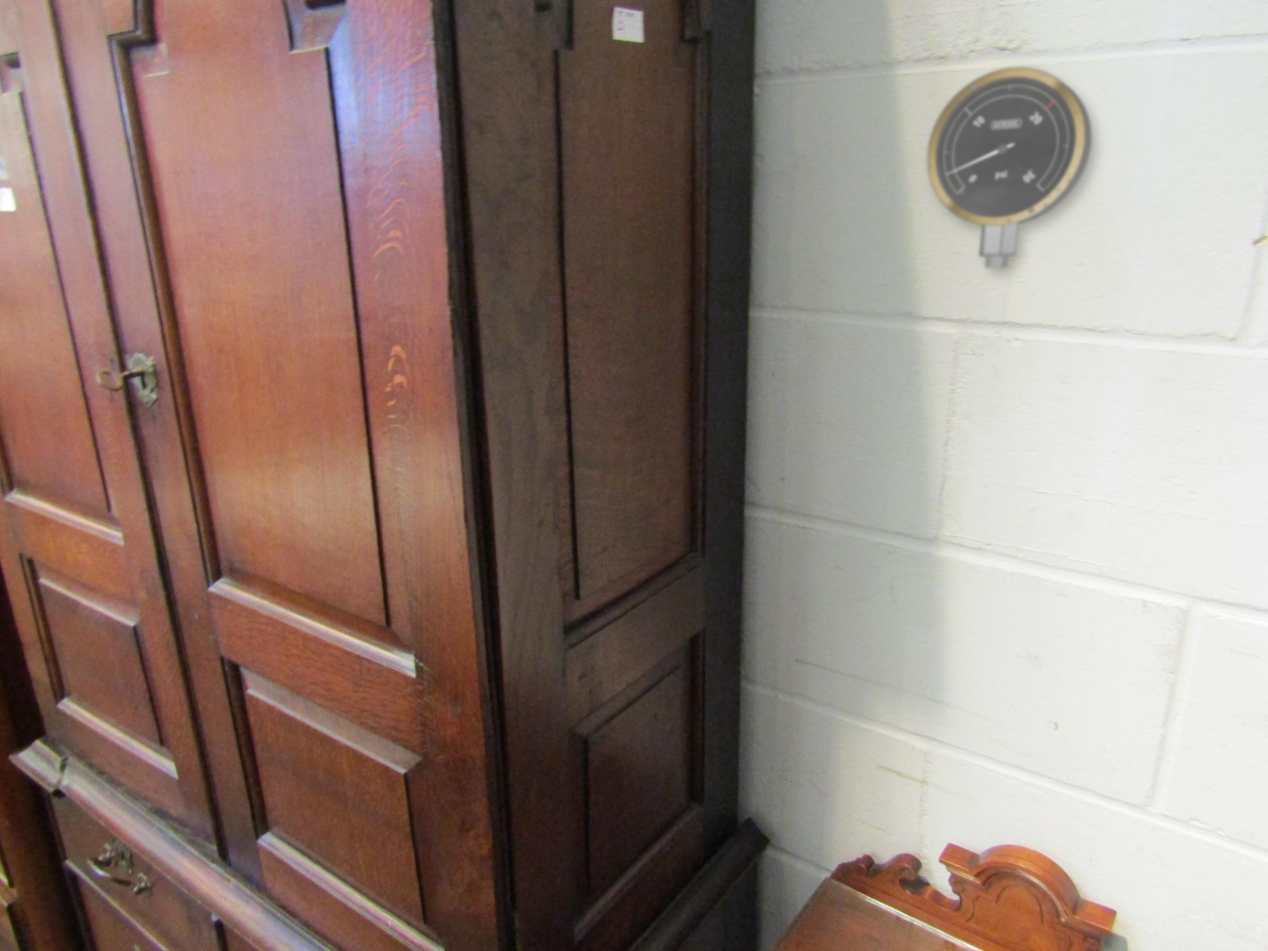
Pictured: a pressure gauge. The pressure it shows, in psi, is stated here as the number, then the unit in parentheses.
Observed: 2.5 (psi)
